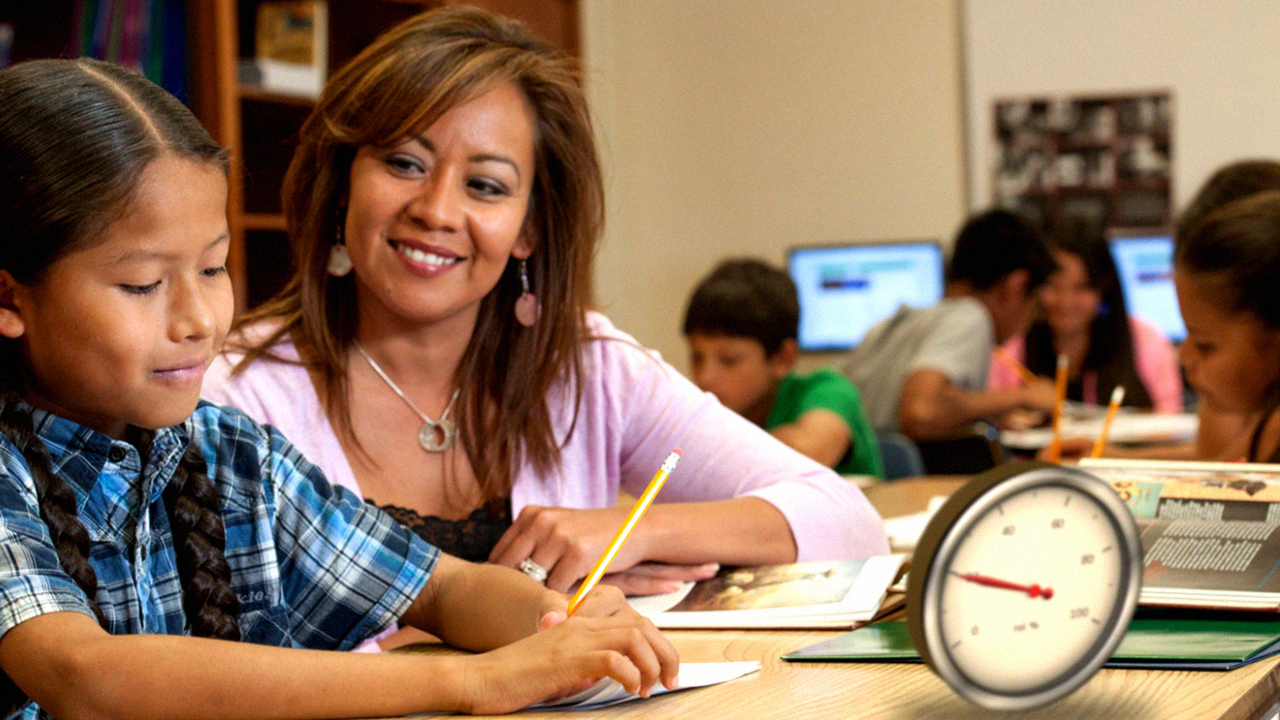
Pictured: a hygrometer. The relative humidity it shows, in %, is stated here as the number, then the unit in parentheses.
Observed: 20 (%)
